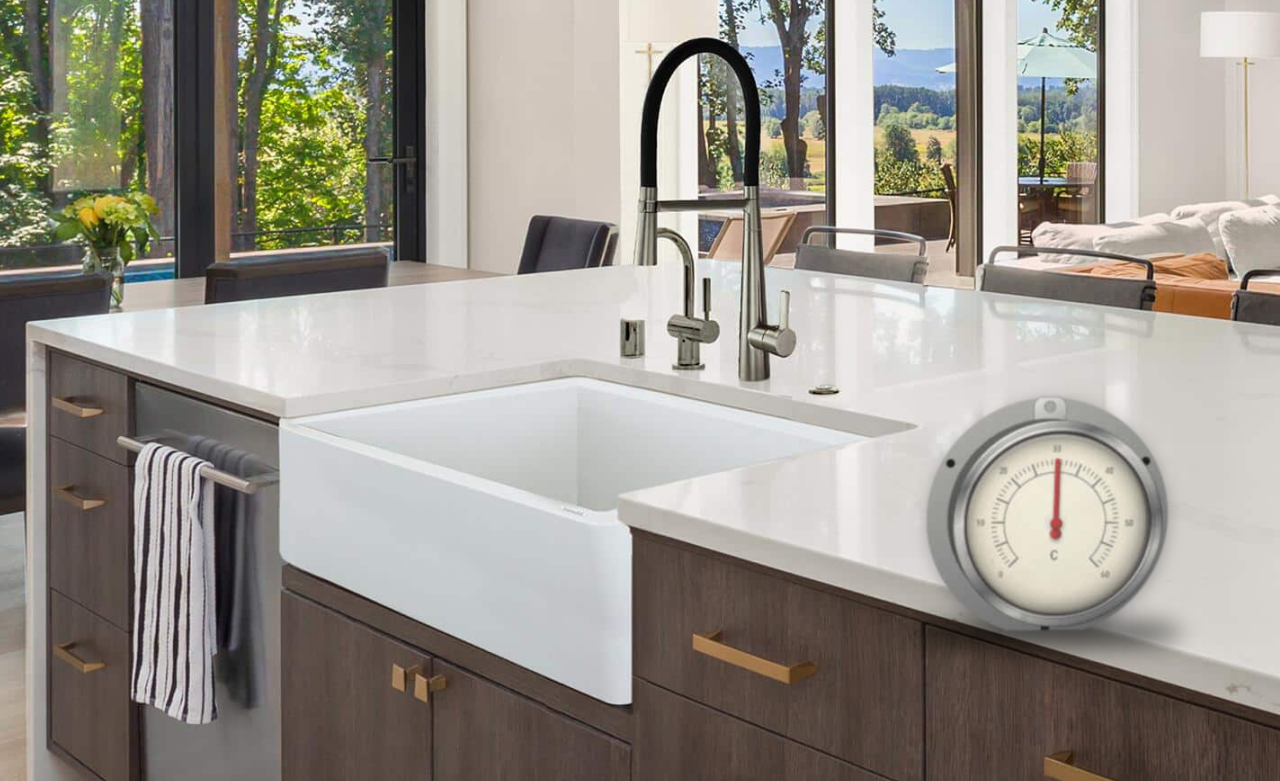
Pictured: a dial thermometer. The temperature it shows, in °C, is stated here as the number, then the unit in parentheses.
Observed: 30 (°C)
